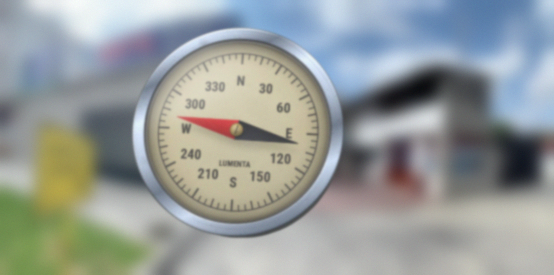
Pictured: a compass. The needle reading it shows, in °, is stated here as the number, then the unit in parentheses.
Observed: 280 (°)
